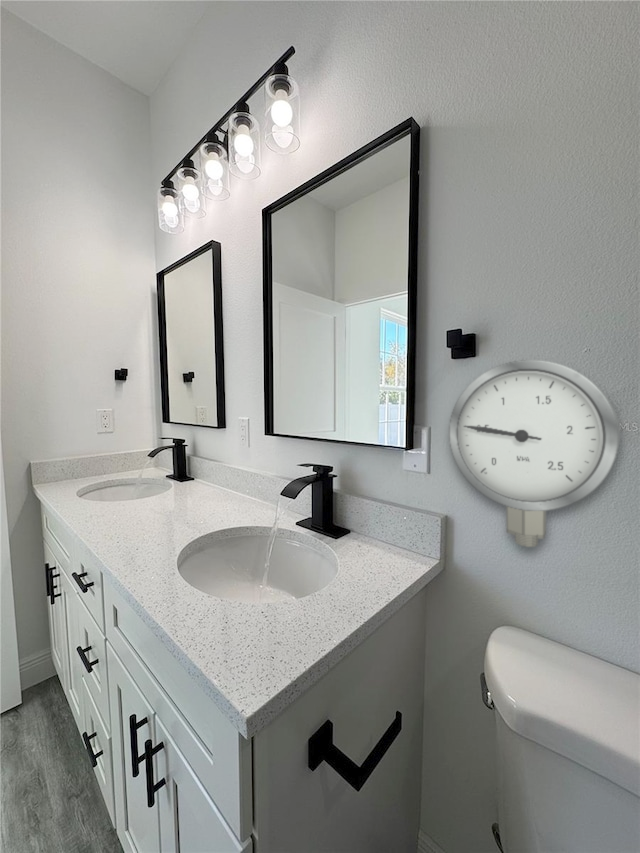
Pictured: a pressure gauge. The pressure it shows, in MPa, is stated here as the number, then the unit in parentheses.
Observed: 0.5 (MPa)
